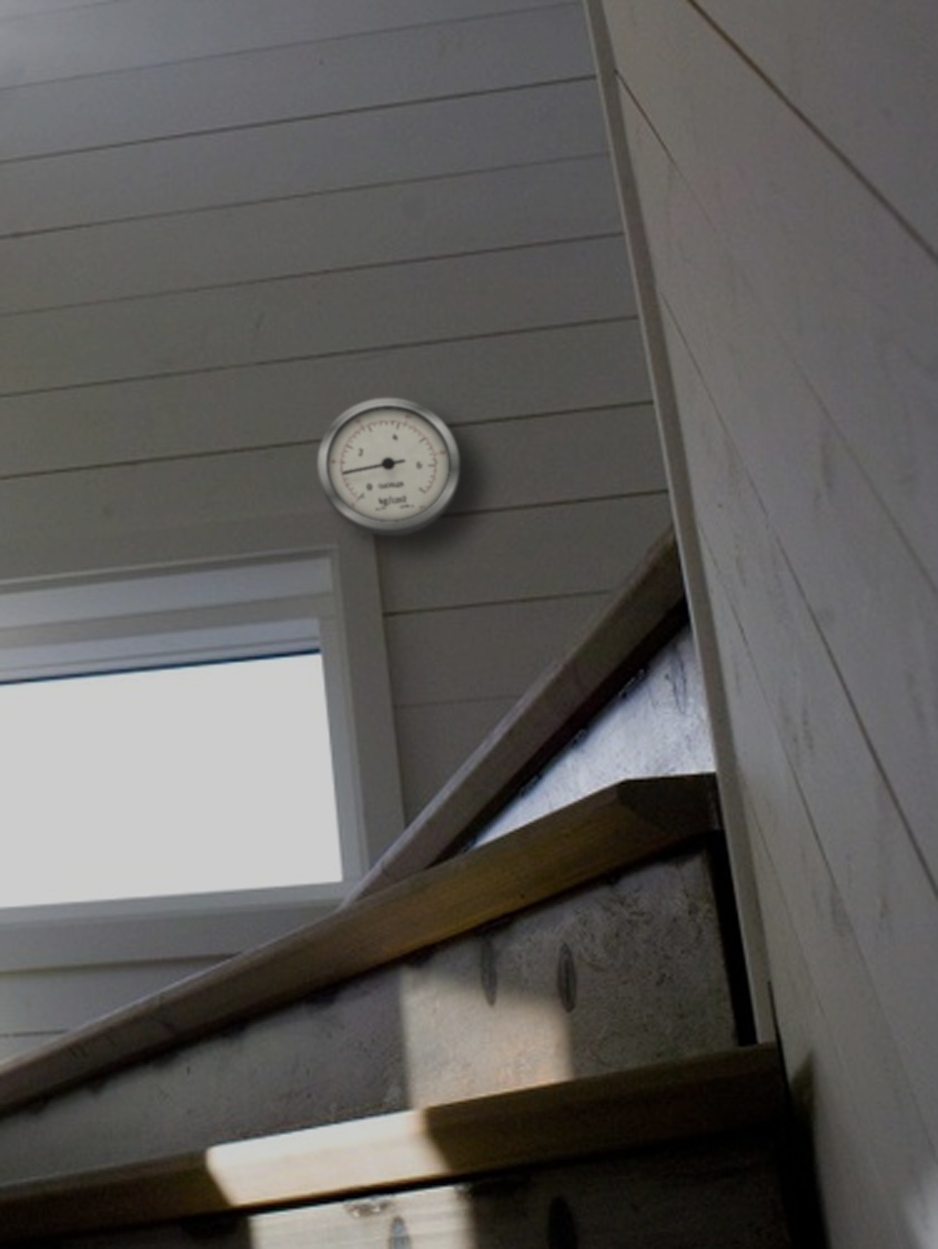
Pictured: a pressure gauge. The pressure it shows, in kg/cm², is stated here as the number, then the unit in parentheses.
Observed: 1 (kg/cm²)
